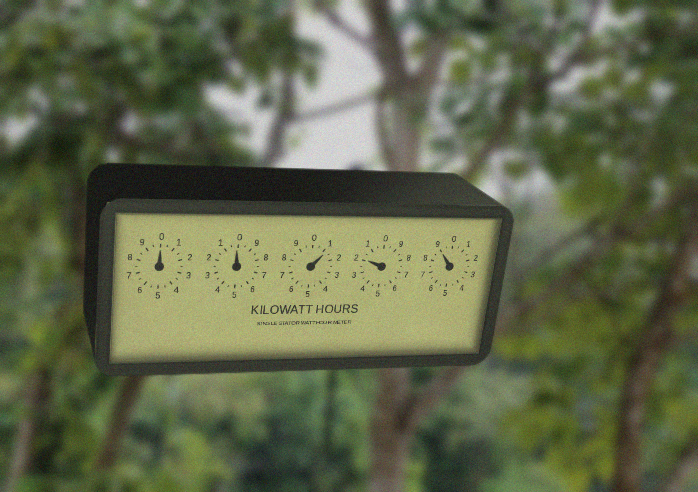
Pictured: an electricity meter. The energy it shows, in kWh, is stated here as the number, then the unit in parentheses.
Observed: 119 (kWh)
